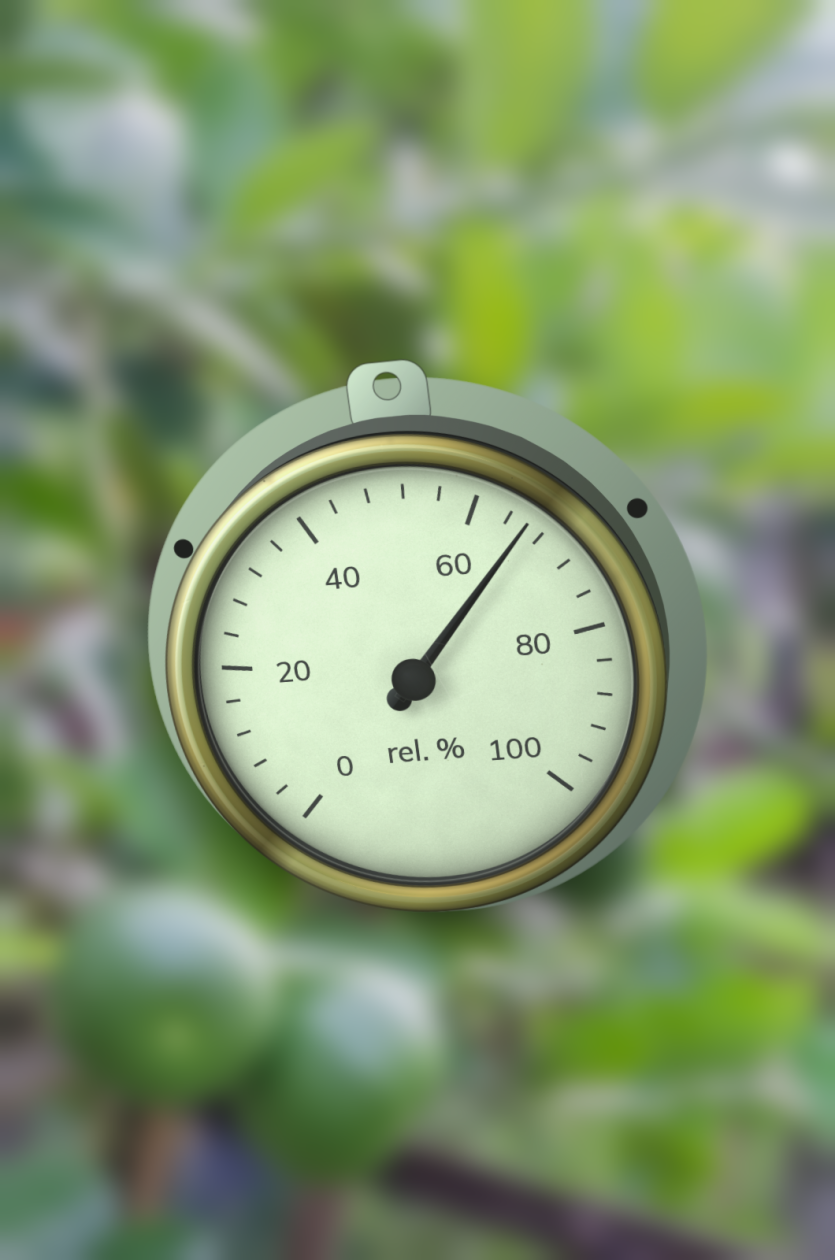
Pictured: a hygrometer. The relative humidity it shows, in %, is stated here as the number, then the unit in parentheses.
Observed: 66 (%)
